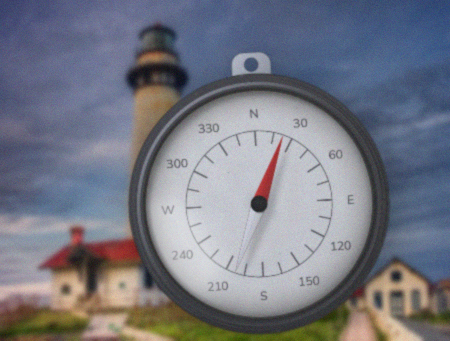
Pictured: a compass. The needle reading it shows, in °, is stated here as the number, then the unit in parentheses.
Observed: 22.5 (°)
